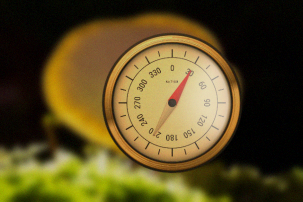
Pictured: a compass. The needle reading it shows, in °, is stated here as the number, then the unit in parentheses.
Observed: 30 (°)
